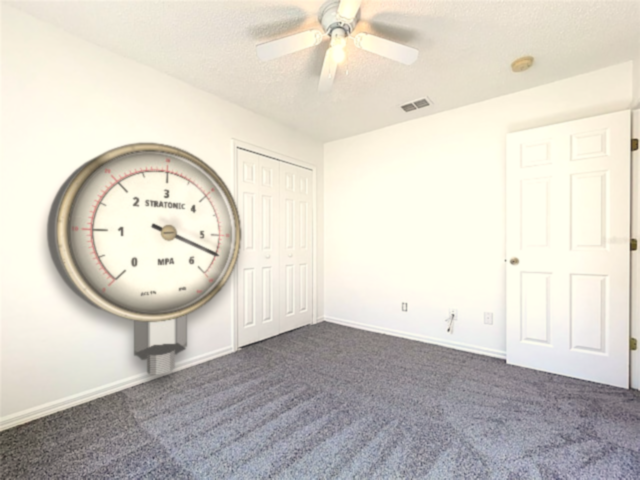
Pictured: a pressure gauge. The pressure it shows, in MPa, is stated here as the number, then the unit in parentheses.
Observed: 5.5 (MPa)
